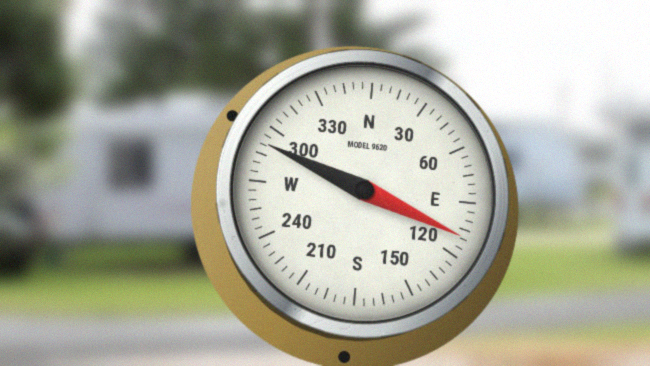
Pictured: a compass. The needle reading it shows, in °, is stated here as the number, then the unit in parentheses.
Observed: 110 (°)
